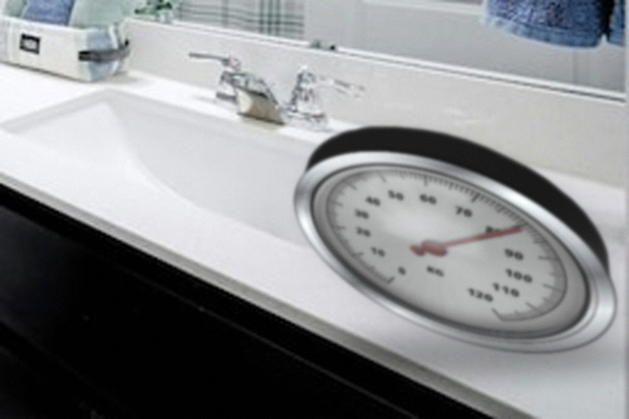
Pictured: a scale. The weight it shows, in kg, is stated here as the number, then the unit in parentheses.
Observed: 80 (kg)
